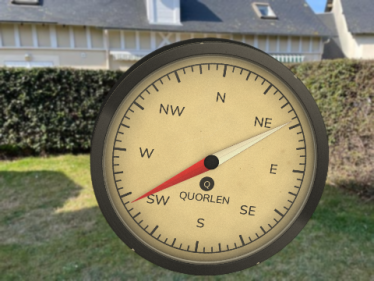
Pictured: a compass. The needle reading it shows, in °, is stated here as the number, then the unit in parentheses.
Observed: 235 (°)
